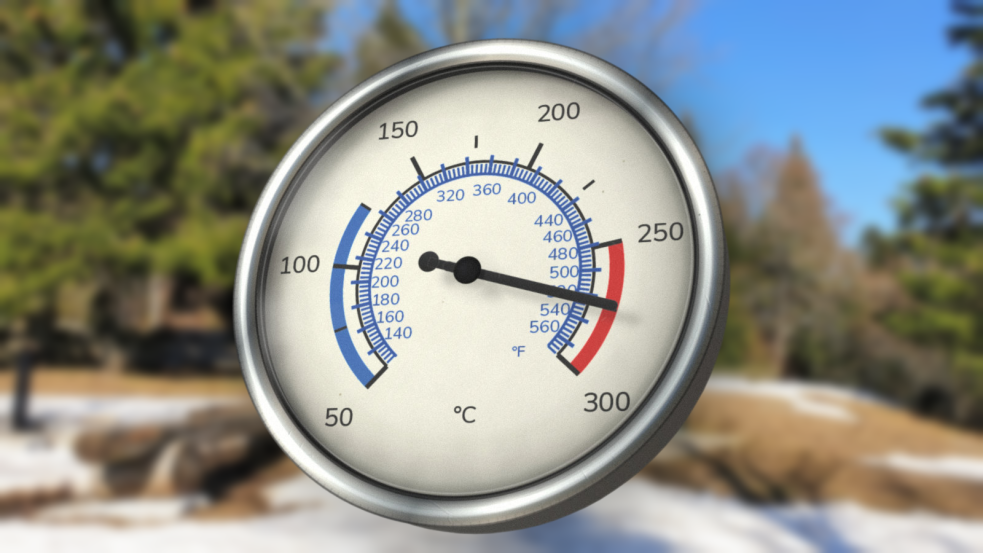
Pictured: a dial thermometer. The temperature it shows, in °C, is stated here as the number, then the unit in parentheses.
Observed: 275 (°C)
